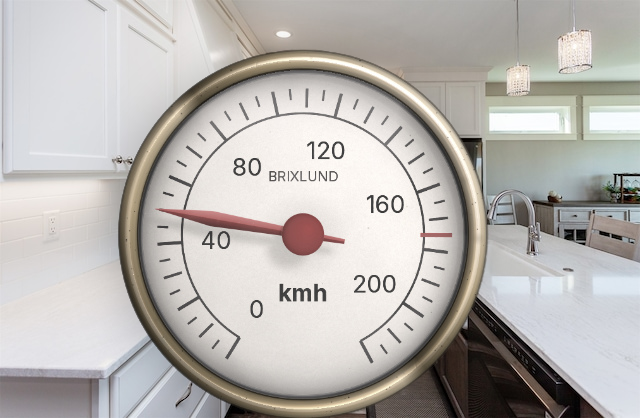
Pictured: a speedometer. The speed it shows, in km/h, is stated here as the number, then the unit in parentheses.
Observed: 50 (km/h)
